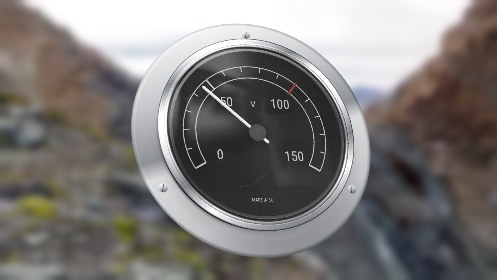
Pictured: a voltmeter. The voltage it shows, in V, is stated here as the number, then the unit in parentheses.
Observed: 45 (V)
